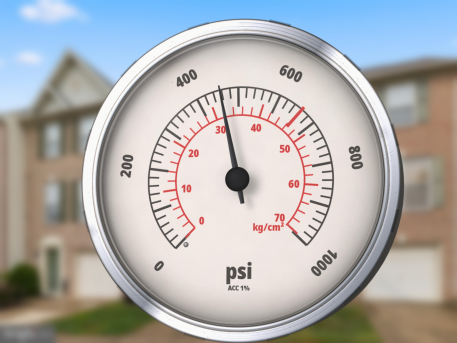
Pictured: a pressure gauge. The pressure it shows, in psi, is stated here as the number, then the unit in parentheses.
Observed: 460 (psi)
